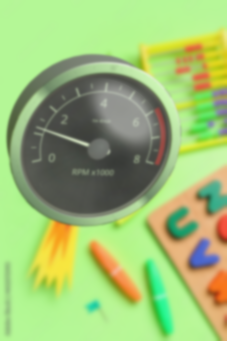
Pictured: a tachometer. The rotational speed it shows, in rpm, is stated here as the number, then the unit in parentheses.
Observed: 1250 (rpm)
